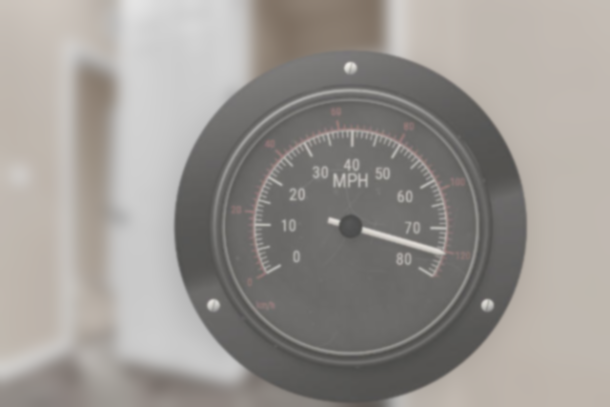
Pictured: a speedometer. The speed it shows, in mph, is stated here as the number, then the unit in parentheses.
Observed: 75 (mph)
